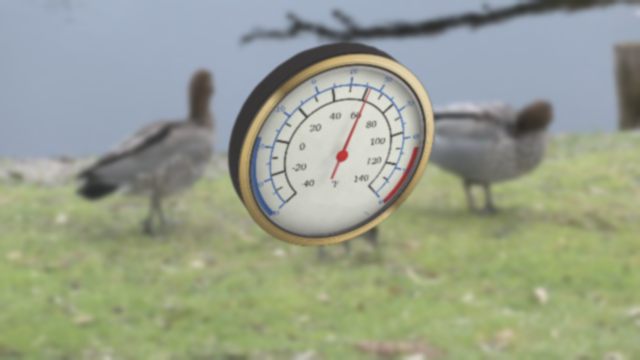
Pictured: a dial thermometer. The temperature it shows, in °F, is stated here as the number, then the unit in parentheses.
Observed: 60 (°F)
